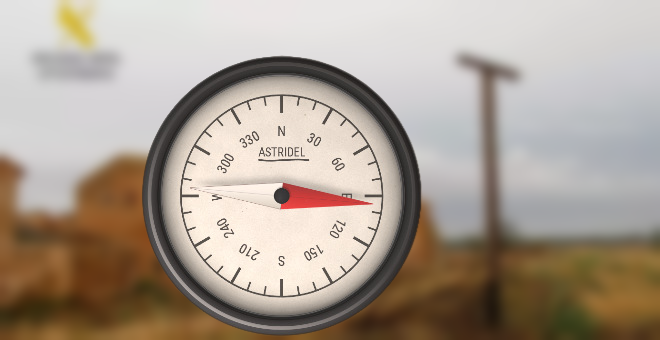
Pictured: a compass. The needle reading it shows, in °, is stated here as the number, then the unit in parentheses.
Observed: 95 (°)
